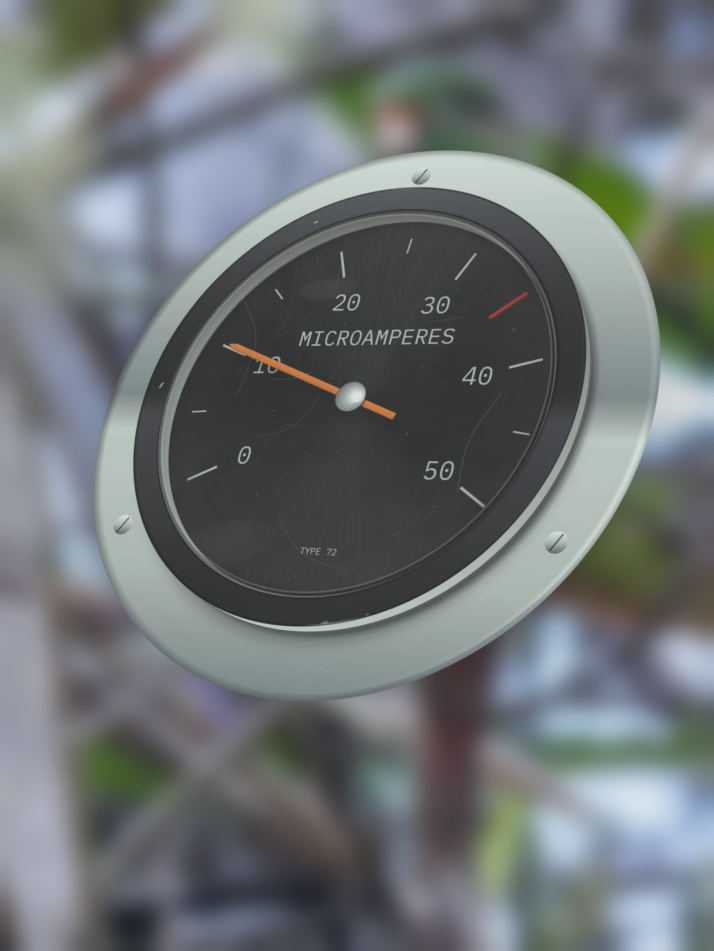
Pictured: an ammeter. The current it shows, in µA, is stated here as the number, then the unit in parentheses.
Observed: 10 (µA)
